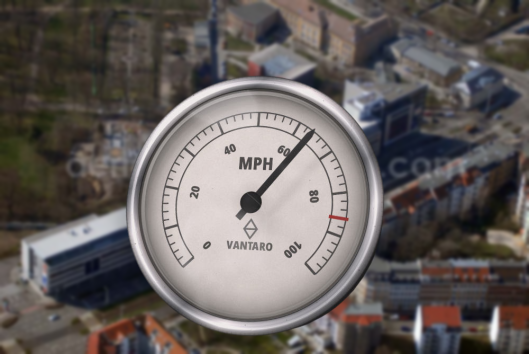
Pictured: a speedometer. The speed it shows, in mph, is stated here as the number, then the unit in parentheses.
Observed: 64 (mph)
